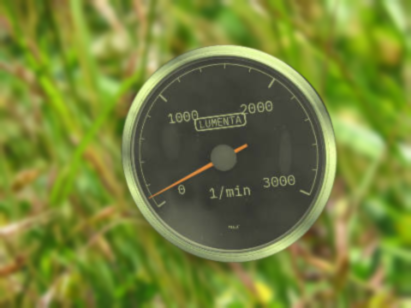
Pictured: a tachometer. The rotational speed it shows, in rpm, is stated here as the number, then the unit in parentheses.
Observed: 100 (rpm)
